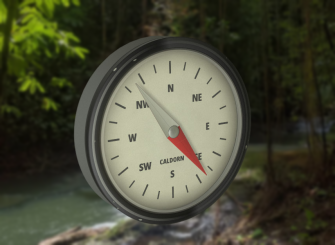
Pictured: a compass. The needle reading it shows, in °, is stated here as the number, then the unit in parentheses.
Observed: 142.5 (°)
